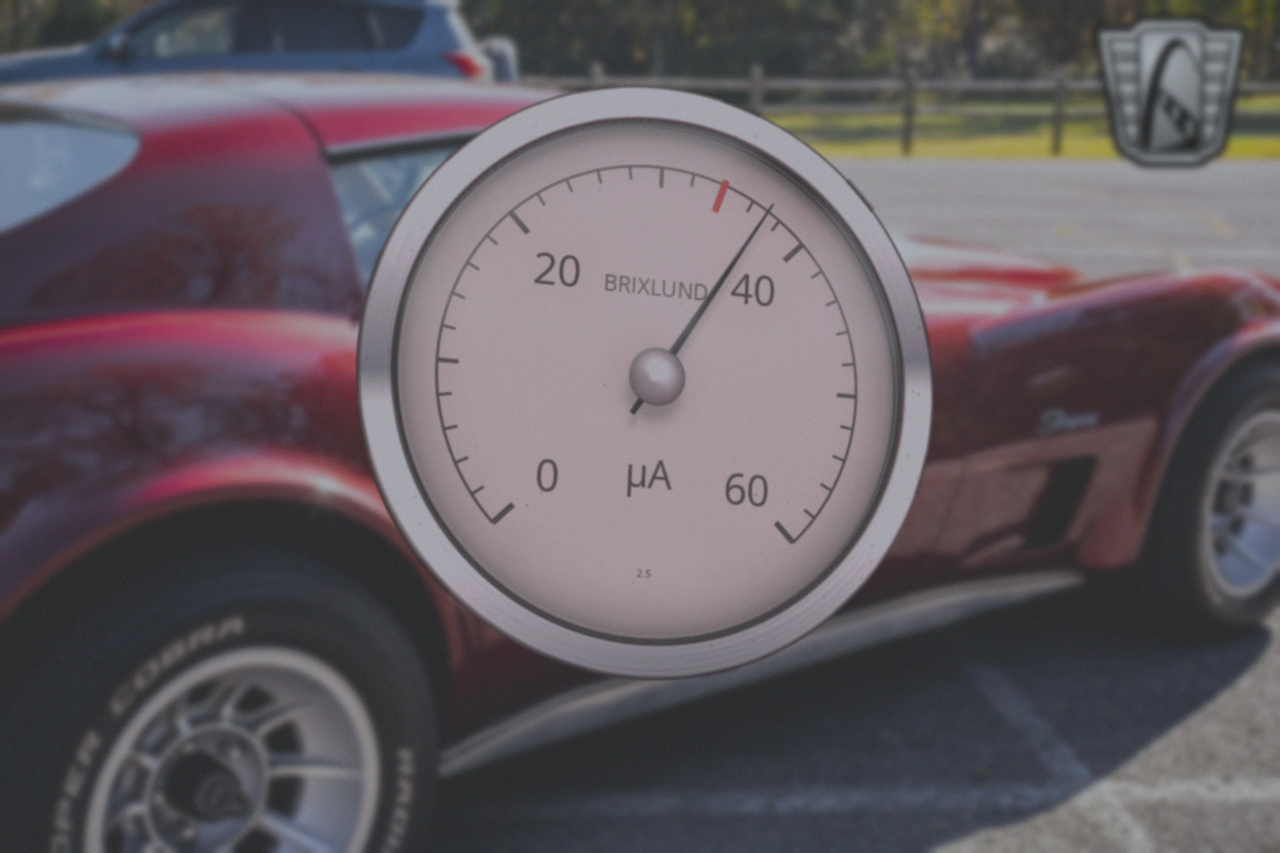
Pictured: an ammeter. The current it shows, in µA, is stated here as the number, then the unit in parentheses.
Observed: 37 (µA)
